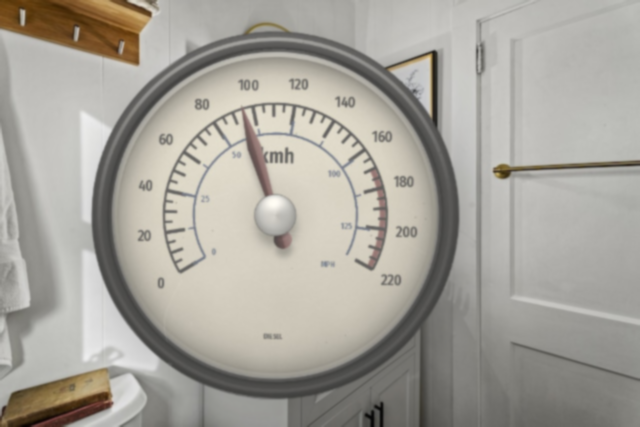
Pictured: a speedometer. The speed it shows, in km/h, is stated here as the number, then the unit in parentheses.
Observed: 95 (km/h)
